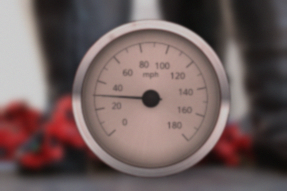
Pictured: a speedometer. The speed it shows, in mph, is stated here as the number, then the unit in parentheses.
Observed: 30 (mph)
